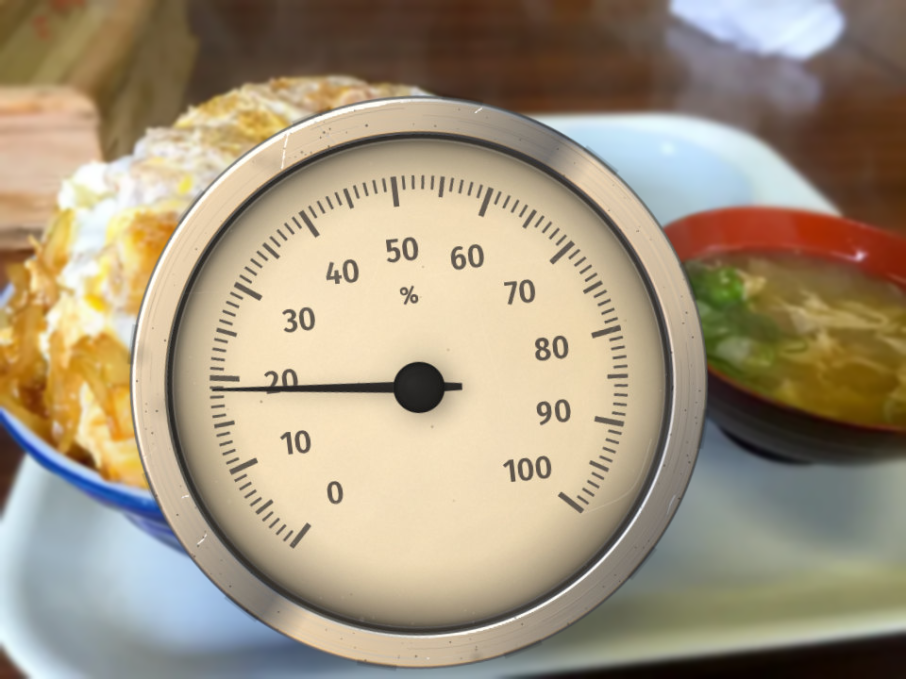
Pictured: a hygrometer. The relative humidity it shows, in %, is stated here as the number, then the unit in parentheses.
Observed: 19 (%)
